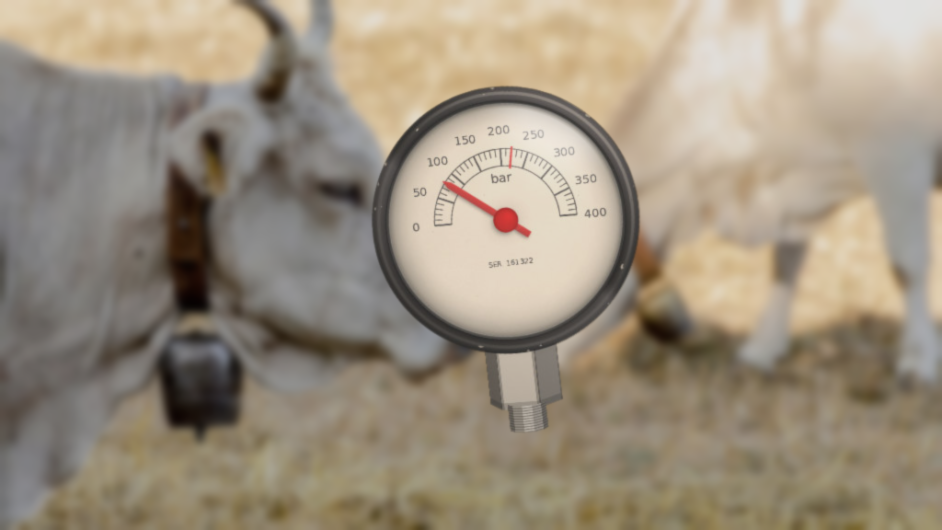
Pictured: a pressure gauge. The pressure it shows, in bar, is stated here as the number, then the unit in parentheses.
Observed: 80 (bar)
